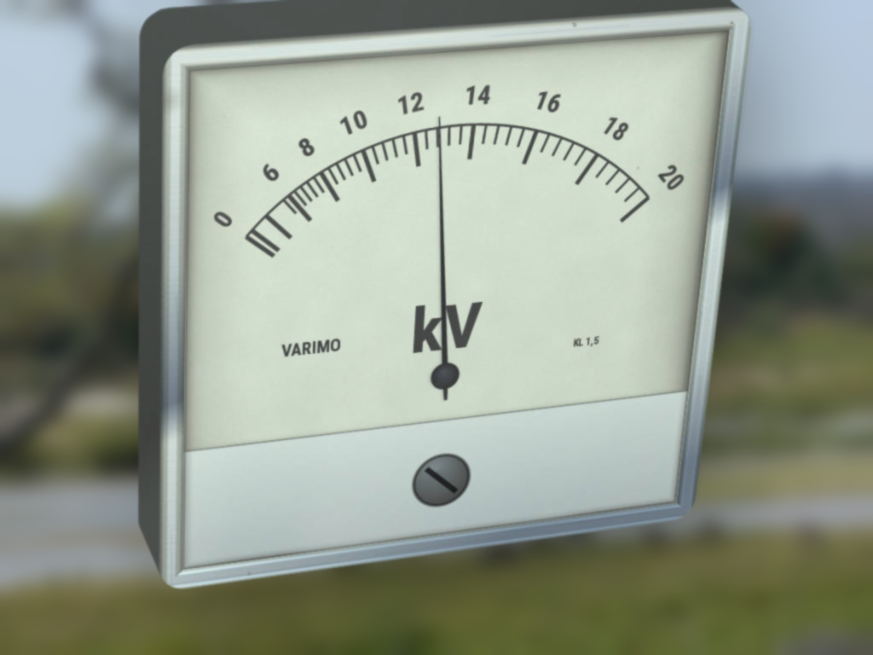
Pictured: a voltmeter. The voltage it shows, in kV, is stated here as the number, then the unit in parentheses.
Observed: 12.8 (kV)
